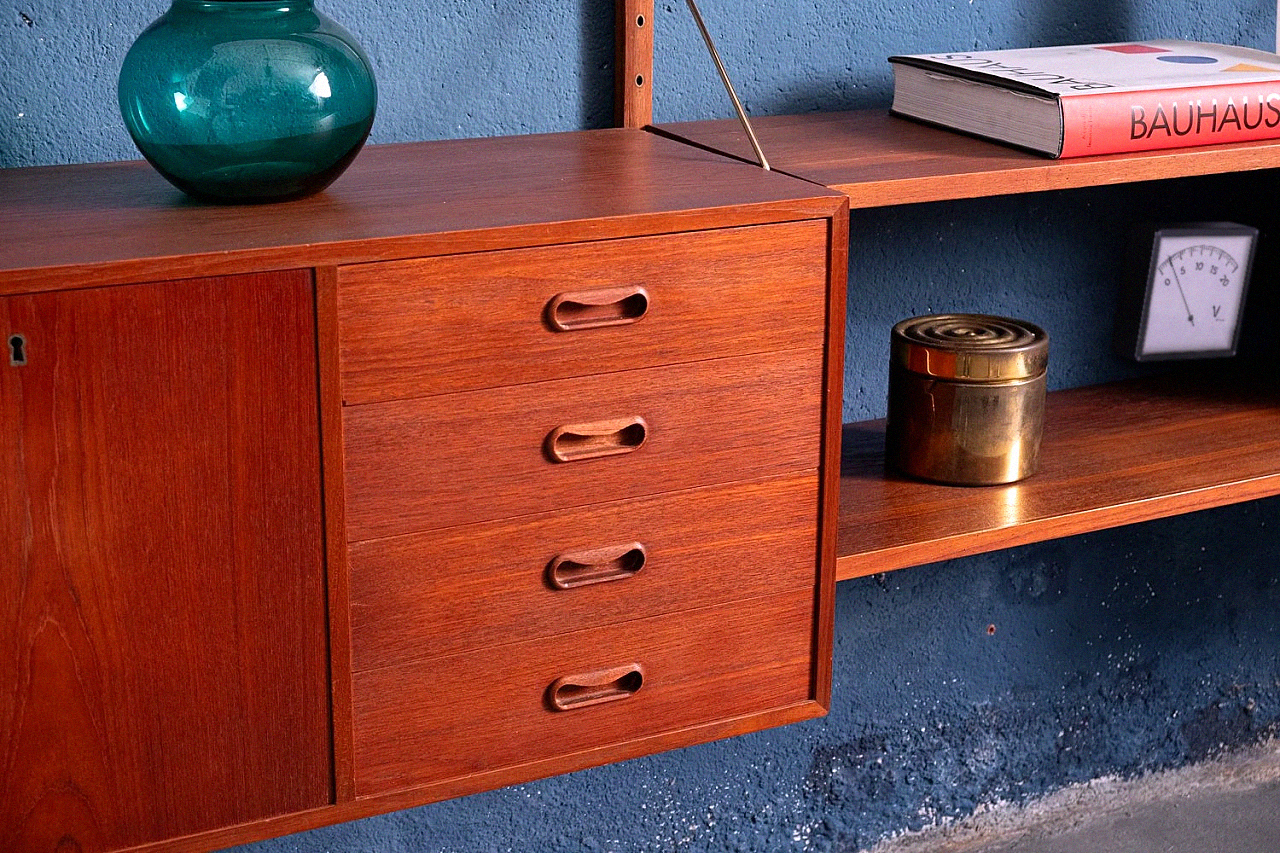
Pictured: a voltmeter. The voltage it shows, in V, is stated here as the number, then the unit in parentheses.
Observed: 2.5 (V)
